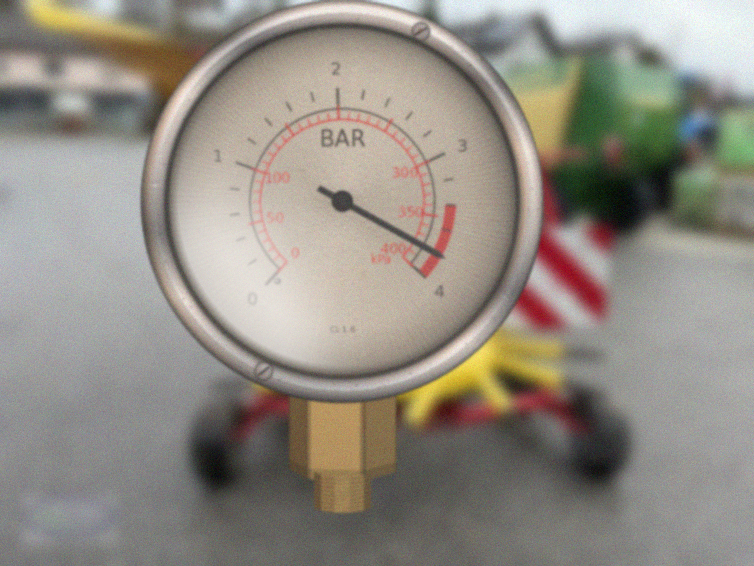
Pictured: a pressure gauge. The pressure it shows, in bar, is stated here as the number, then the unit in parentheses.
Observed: 3.8 (bar)
